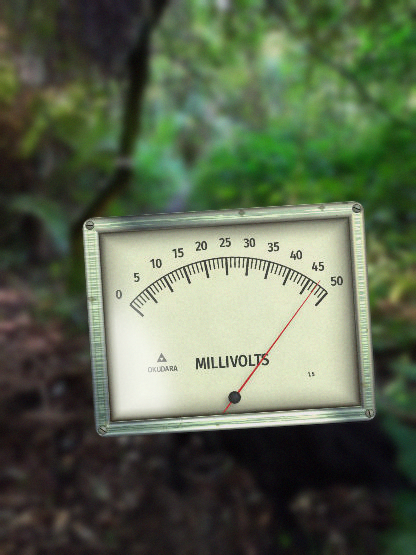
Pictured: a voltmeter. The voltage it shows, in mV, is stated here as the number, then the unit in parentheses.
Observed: 47 (mV)
